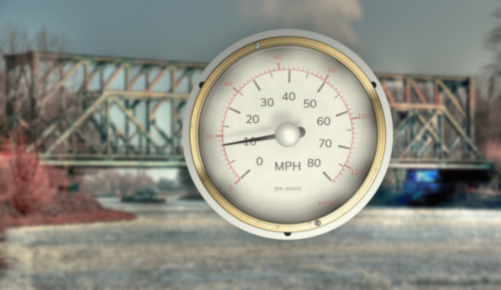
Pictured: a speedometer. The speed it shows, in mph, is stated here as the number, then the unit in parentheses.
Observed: 10 (mph)
